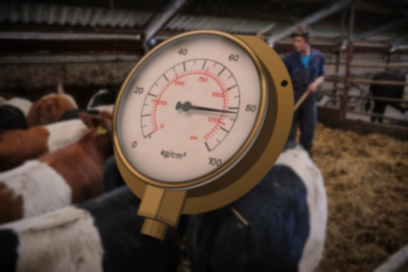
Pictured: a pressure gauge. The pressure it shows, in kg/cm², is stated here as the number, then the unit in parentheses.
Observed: 82.5 (kg/cm²)
